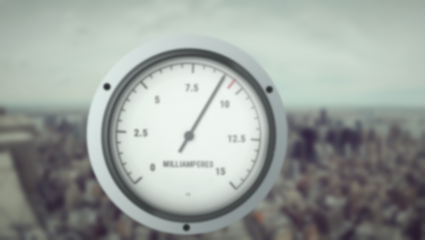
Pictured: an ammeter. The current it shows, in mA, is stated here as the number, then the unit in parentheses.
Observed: 9 (mA)
